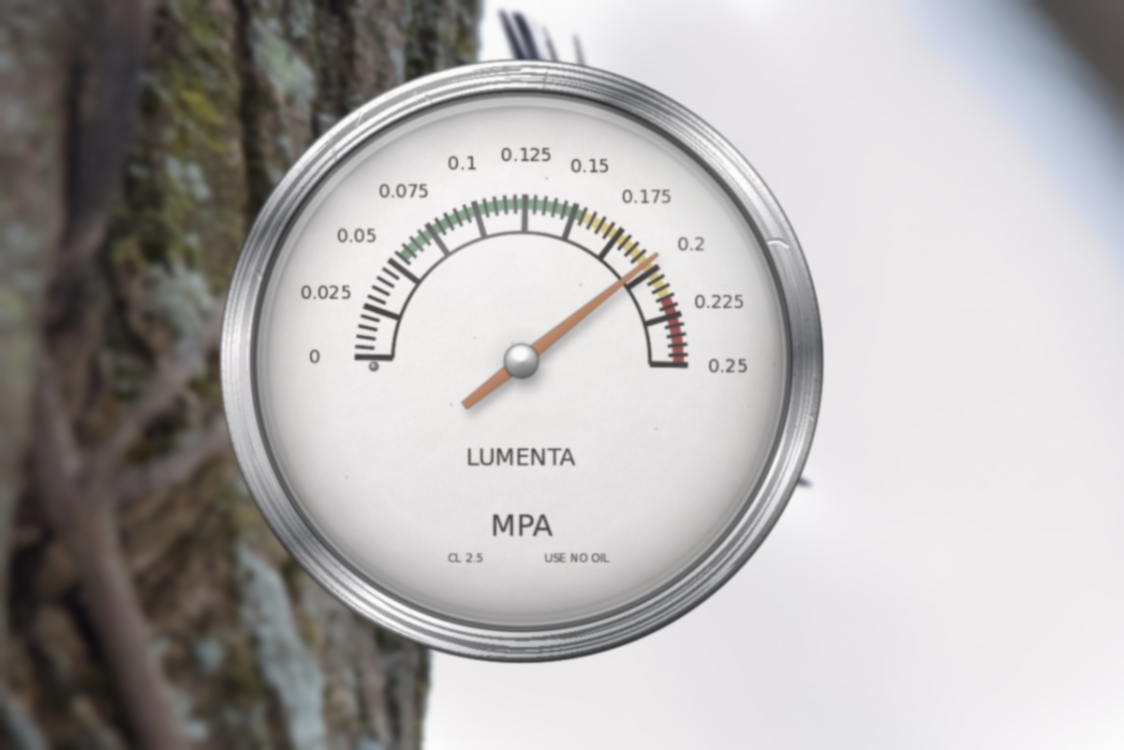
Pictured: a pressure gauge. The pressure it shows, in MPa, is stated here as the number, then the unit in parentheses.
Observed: 0.195 (MPa)
